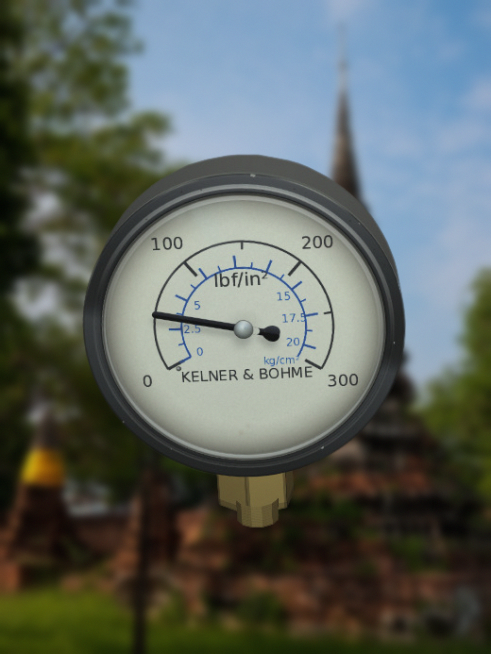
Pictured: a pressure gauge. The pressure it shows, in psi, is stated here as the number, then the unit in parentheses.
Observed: 50 (psi)
